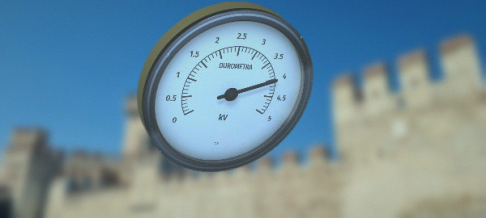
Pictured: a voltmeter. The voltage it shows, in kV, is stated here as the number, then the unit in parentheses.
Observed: 4 (kV)
